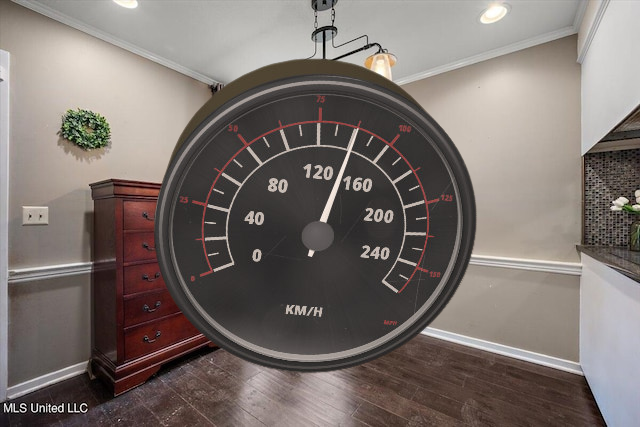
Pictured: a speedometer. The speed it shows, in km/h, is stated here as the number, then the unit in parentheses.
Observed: 140 (km/h)
